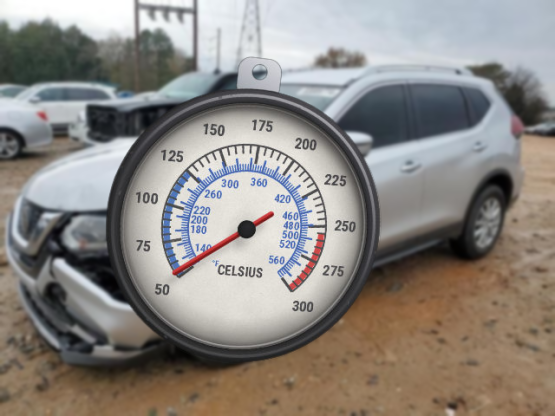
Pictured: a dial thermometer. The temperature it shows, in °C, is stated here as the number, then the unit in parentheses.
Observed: 55 (°C)
